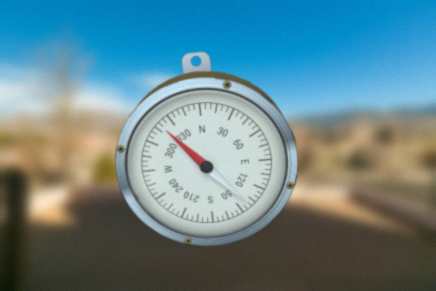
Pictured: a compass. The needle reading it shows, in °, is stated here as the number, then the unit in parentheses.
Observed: 320 (°)
